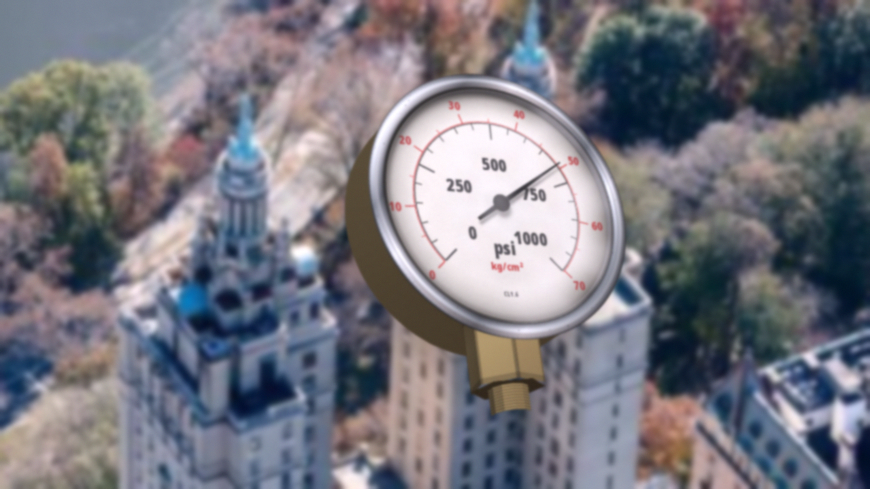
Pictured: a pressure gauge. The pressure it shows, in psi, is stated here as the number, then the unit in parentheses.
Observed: 700 (psi)
